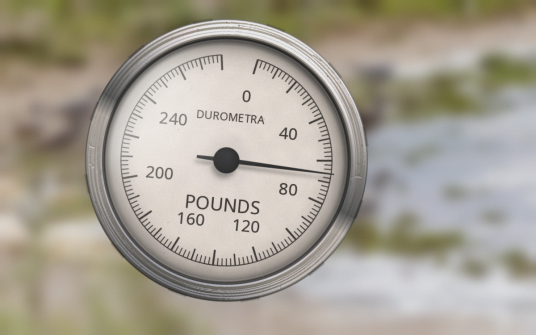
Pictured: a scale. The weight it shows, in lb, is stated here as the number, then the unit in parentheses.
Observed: 66 (lb)
